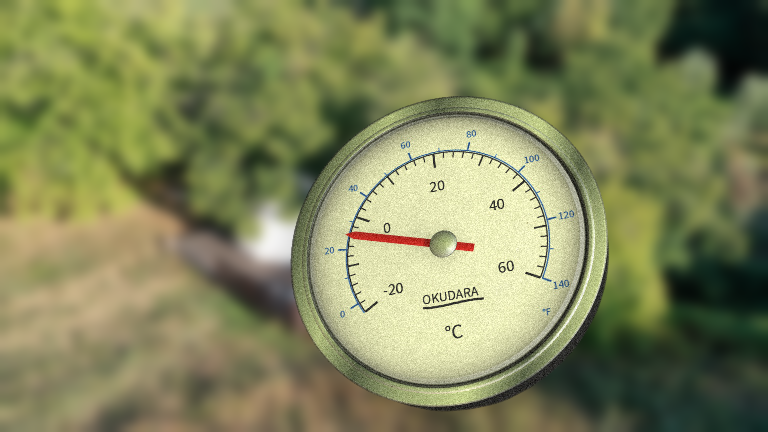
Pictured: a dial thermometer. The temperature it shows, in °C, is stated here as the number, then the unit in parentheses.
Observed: -4 (°C)
